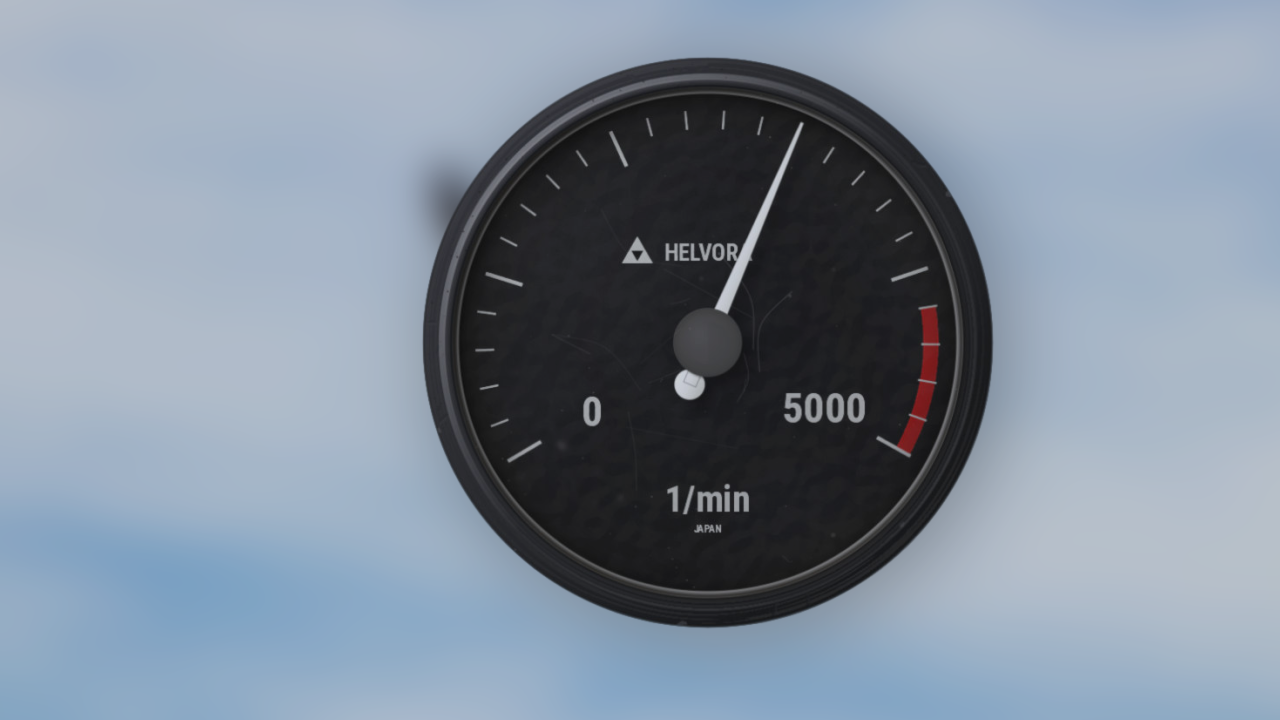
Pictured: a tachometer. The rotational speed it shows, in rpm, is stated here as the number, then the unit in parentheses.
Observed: 3000 (rpm)
